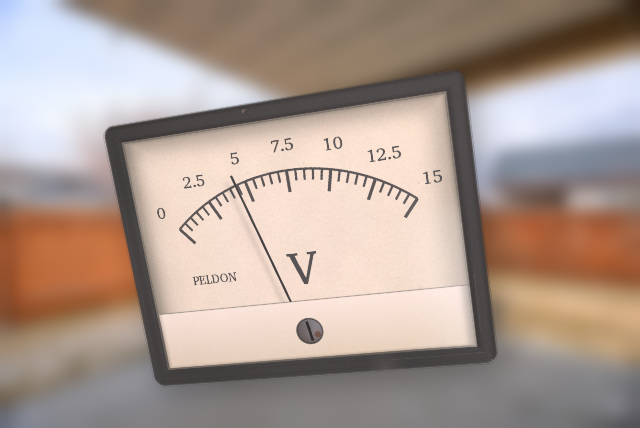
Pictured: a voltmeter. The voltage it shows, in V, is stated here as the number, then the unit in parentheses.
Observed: 4.5 (V)
